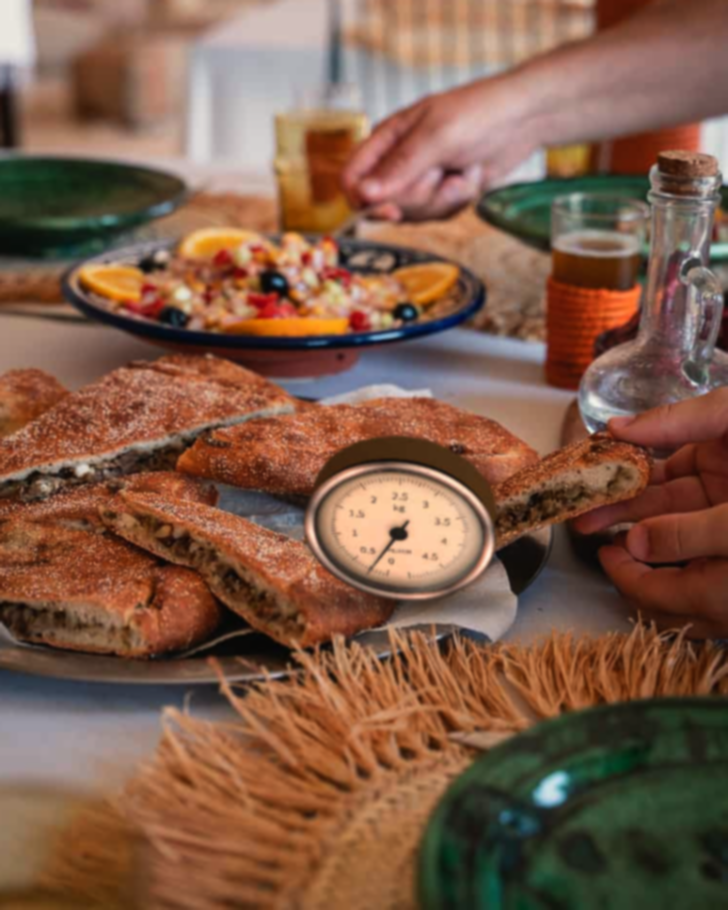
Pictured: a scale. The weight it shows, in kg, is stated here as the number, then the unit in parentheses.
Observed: 0.25 (kg)
